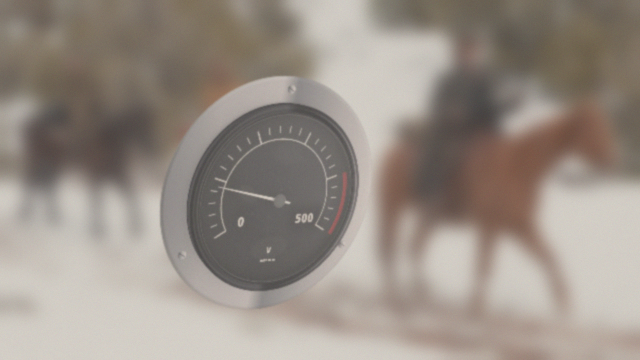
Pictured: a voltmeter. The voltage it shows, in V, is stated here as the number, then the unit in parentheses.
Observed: 90 (V)
